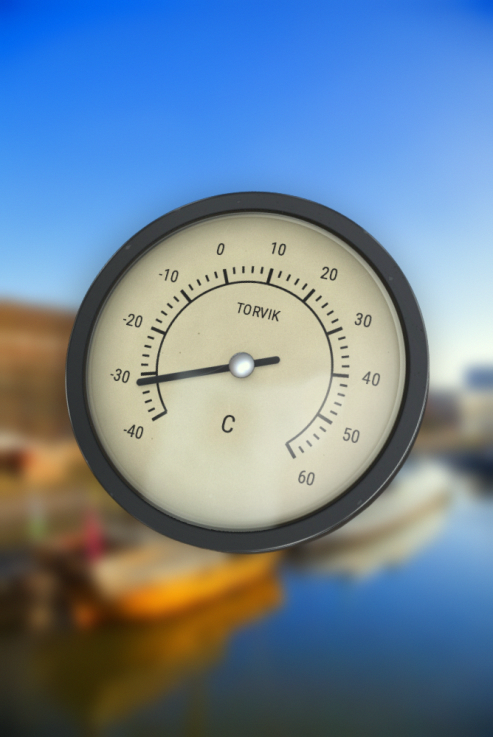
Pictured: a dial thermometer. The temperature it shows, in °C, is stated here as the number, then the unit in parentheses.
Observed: -32 (°C)
